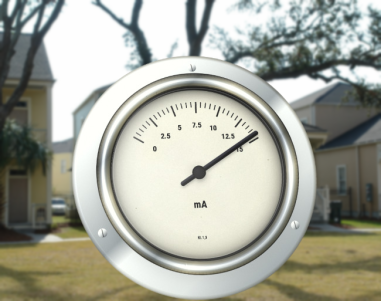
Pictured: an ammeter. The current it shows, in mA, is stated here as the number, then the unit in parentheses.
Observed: 14.5 (mA)
